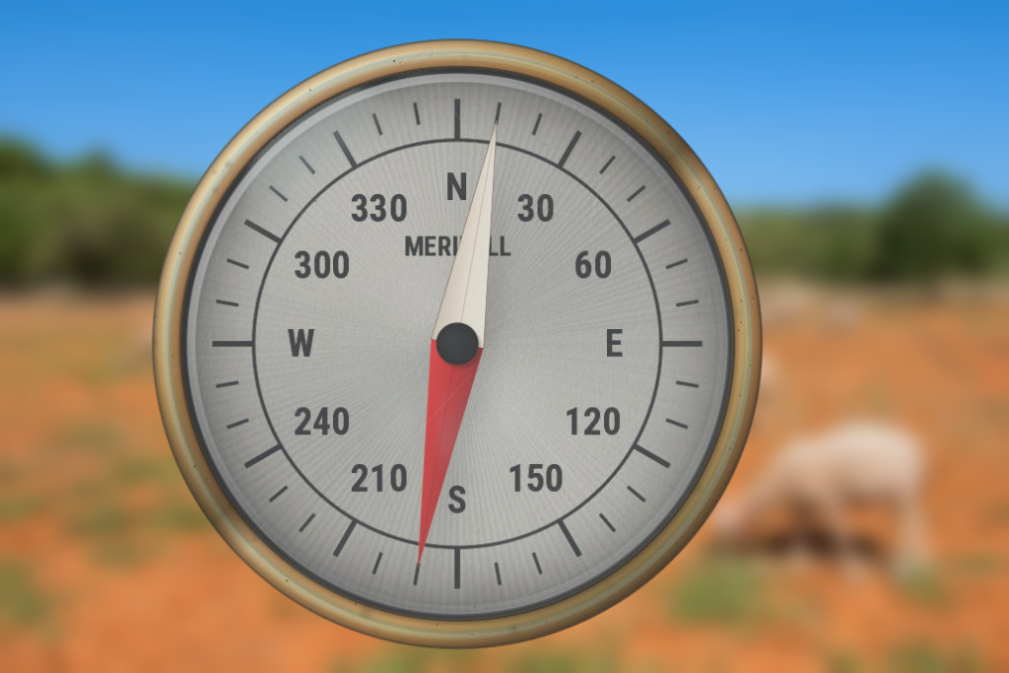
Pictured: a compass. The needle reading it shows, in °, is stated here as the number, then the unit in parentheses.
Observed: 190 (°)
